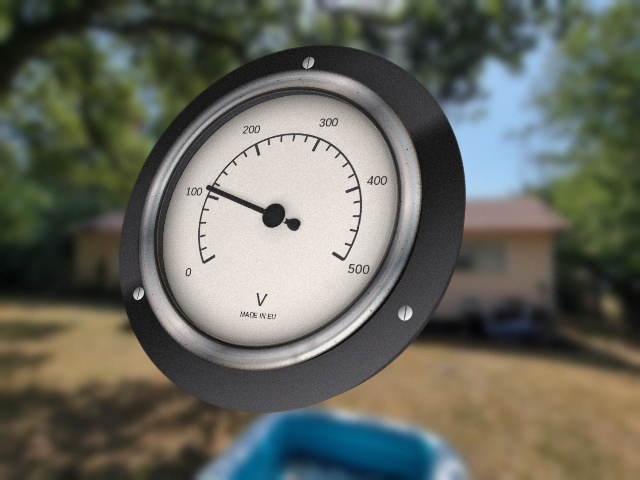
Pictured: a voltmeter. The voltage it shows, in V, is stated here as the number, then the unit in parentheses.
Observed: 110 (V)
